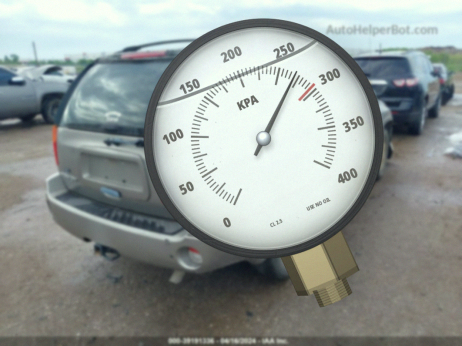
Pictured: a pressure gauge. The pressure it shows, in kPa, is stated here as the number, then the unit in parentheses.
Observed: 270 (kPa)
